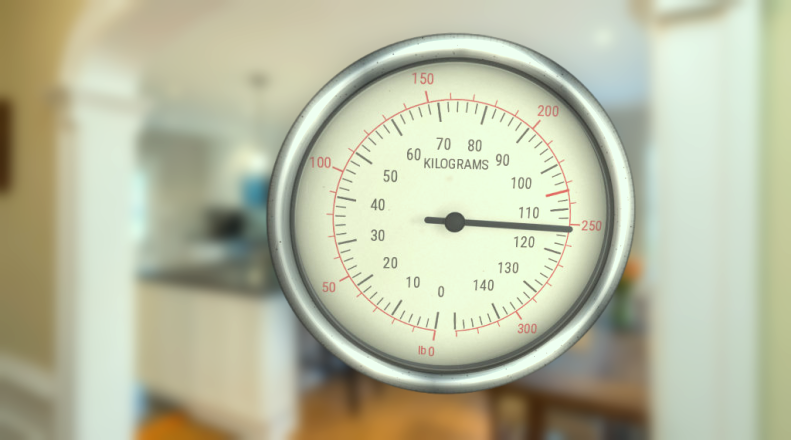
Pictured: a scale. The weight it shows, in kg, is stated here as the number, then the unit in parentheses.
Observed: 114 (kg)
